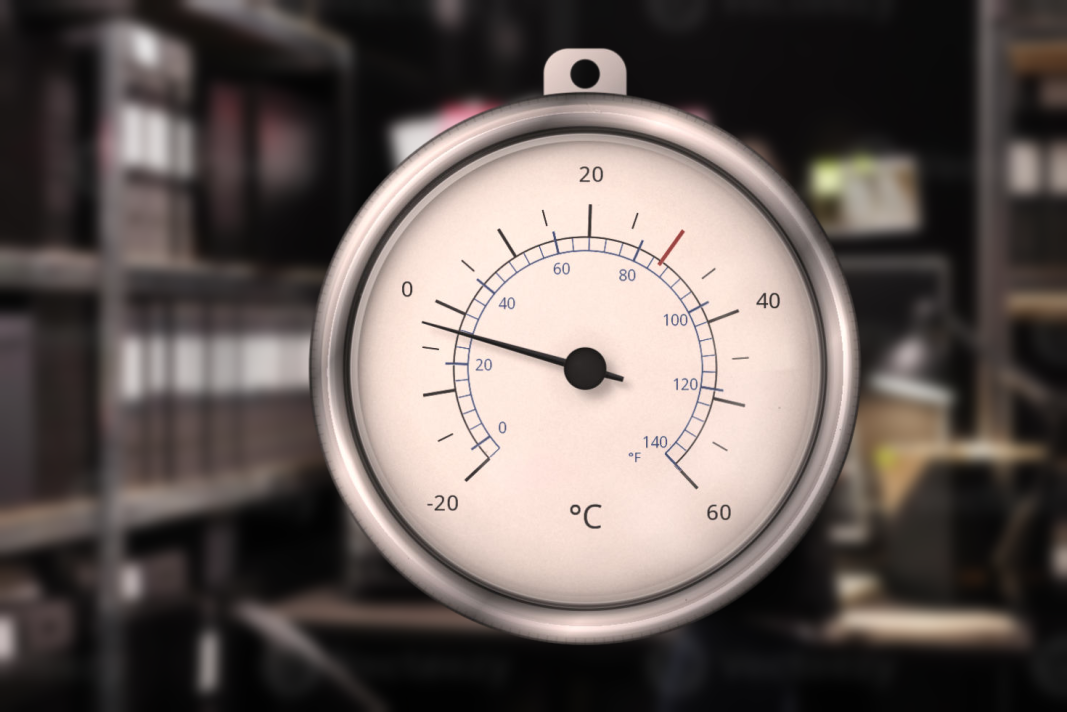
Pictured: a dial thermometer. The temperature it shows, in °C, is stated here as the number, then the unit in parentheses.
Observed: -2.5 (°C)
